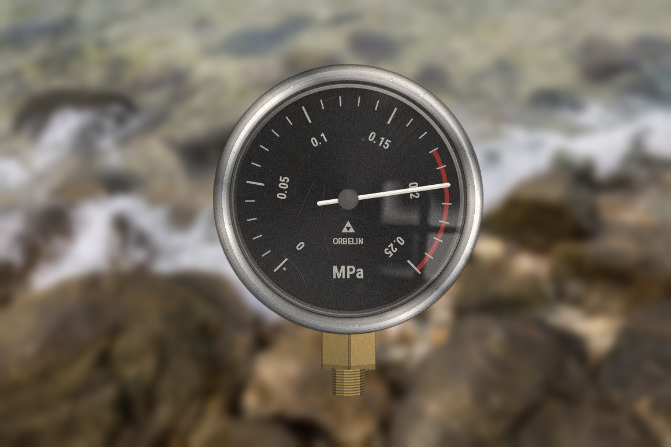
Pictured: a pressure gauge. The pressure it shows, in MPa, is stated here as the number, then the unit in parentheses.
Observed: 0.2 (MPa)
